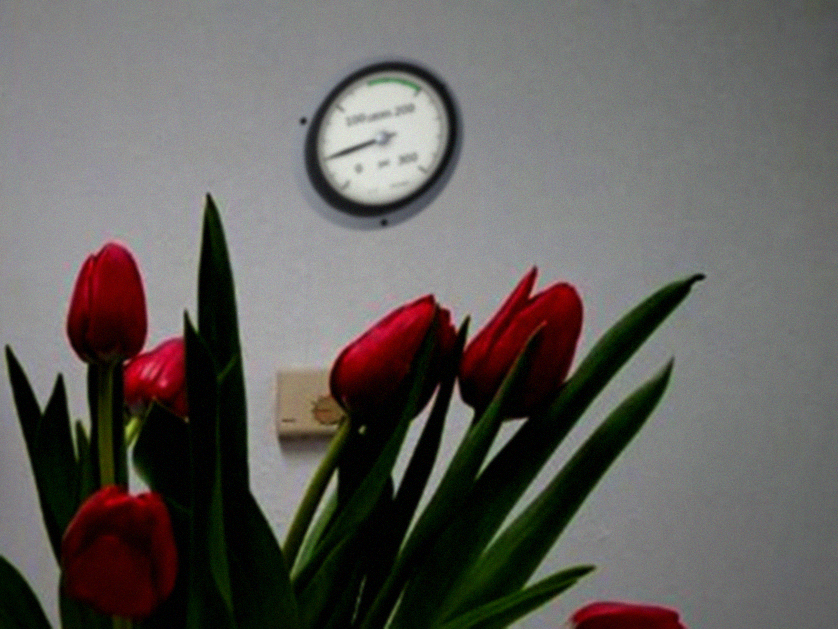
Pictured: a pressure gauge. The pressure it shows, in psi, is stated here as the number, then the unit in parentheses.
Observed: 40 (psi)
